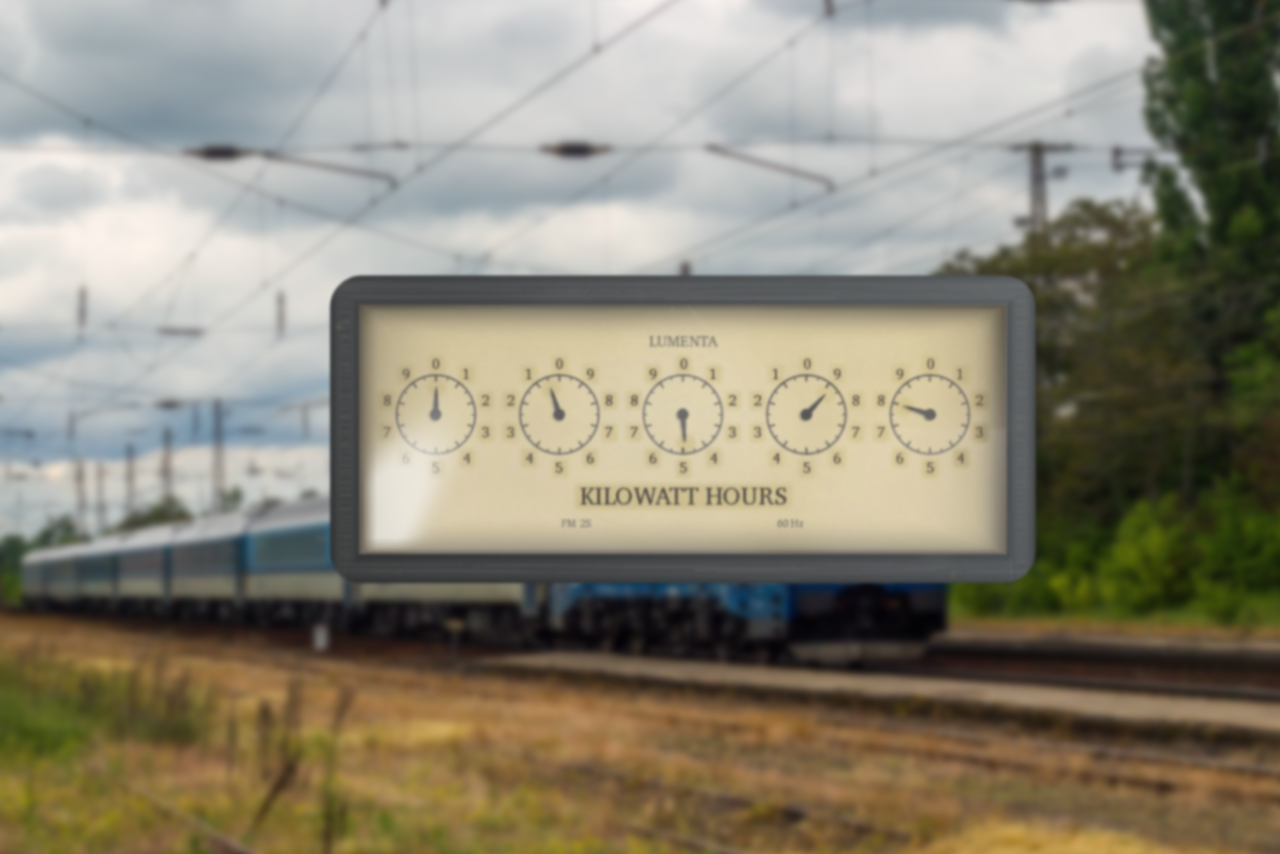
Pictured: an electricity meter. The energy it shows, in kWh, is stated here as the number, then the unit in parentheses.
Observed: 488 (kWh)
